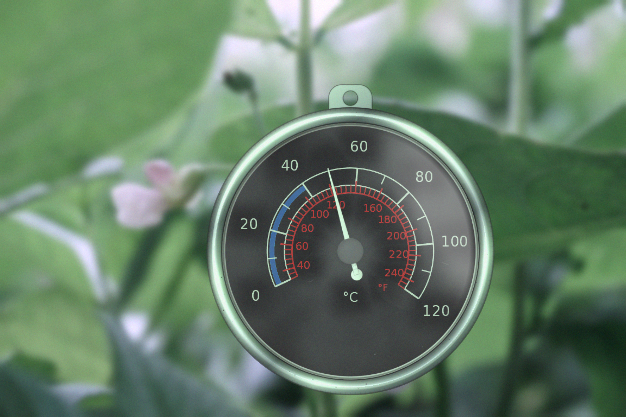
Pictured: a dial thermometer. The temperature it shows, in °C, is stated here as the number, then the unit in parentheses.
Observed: 50 (°C)
